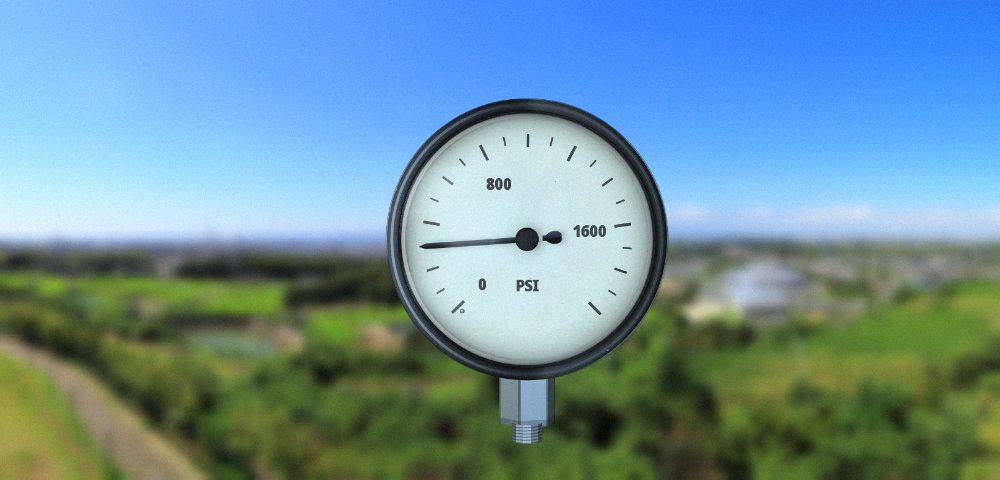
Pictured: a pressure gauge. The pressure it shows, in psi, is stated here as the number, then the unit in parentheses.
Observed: 300 (psi)
